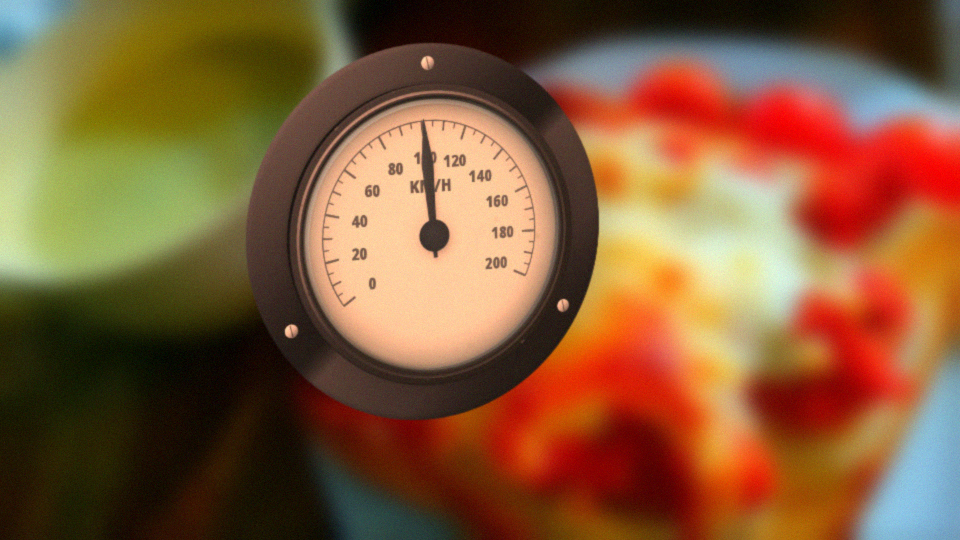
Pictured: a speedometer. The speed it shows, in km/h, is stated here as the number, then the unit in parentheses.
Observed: 100 (km/h)
